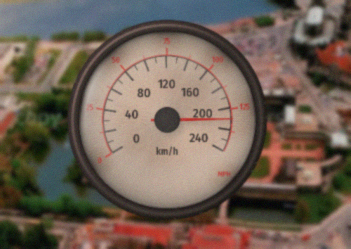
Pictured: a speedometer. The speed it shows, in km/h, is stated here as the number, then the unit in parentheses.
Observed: 210 (km/h)
